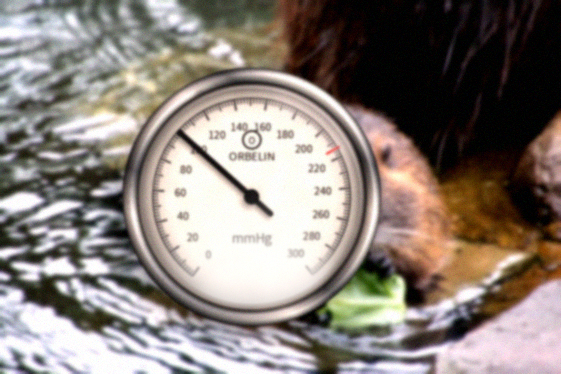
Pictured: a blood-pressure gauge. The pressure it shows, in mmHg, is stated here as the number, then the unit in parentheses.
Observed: 100 (mmHg)
